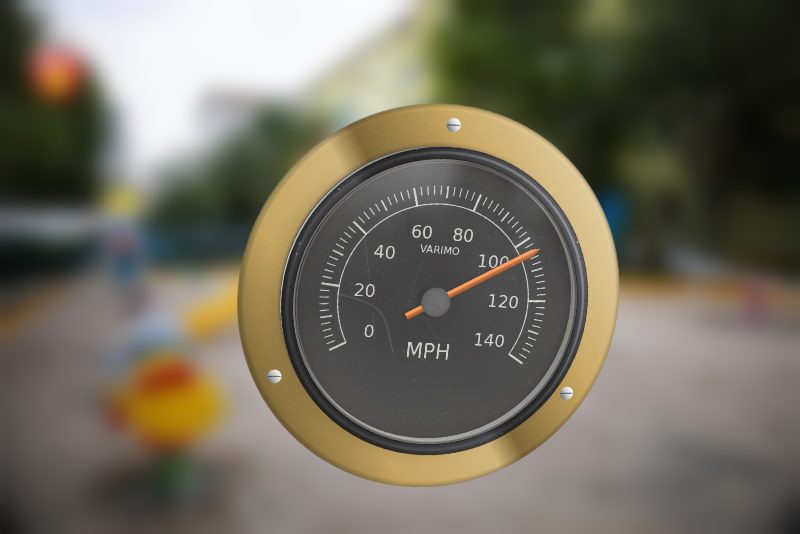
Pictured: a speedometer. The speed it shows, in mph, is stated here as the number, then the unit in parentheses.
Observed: 104 (mph)
